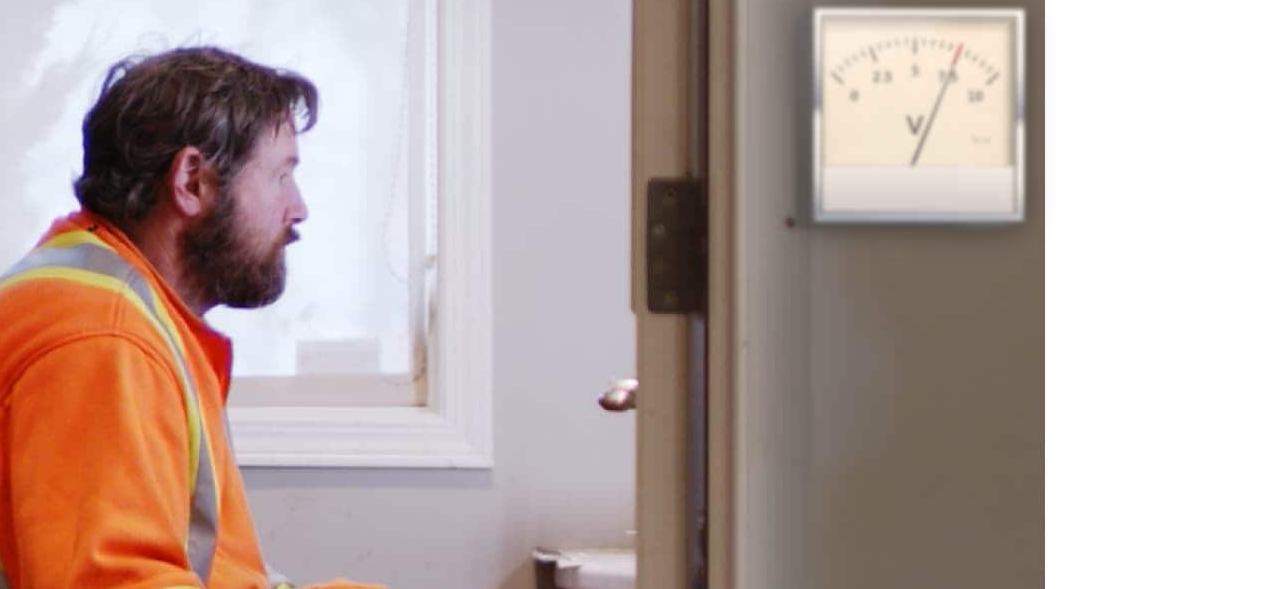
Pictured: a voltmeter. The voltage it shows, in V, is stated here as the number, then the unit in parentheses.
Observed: 7.5 (V)
